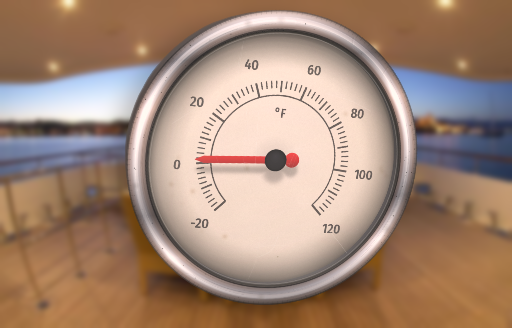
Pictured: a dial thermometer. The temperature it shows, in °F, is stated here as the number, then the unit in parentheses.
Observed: 2 (°F)
